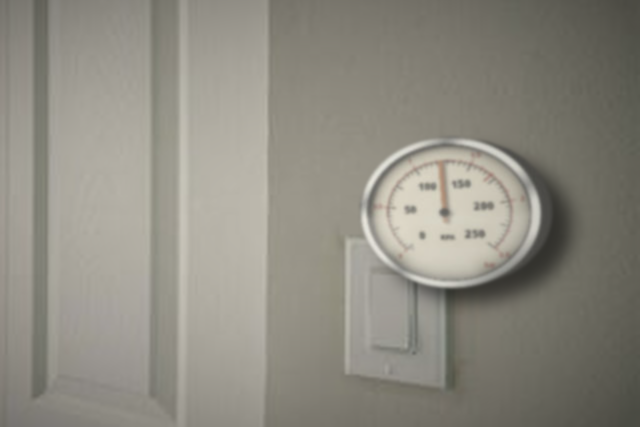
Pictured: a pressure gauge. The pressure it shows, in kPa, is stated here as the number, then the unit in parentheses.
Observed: 125 (kPa)
